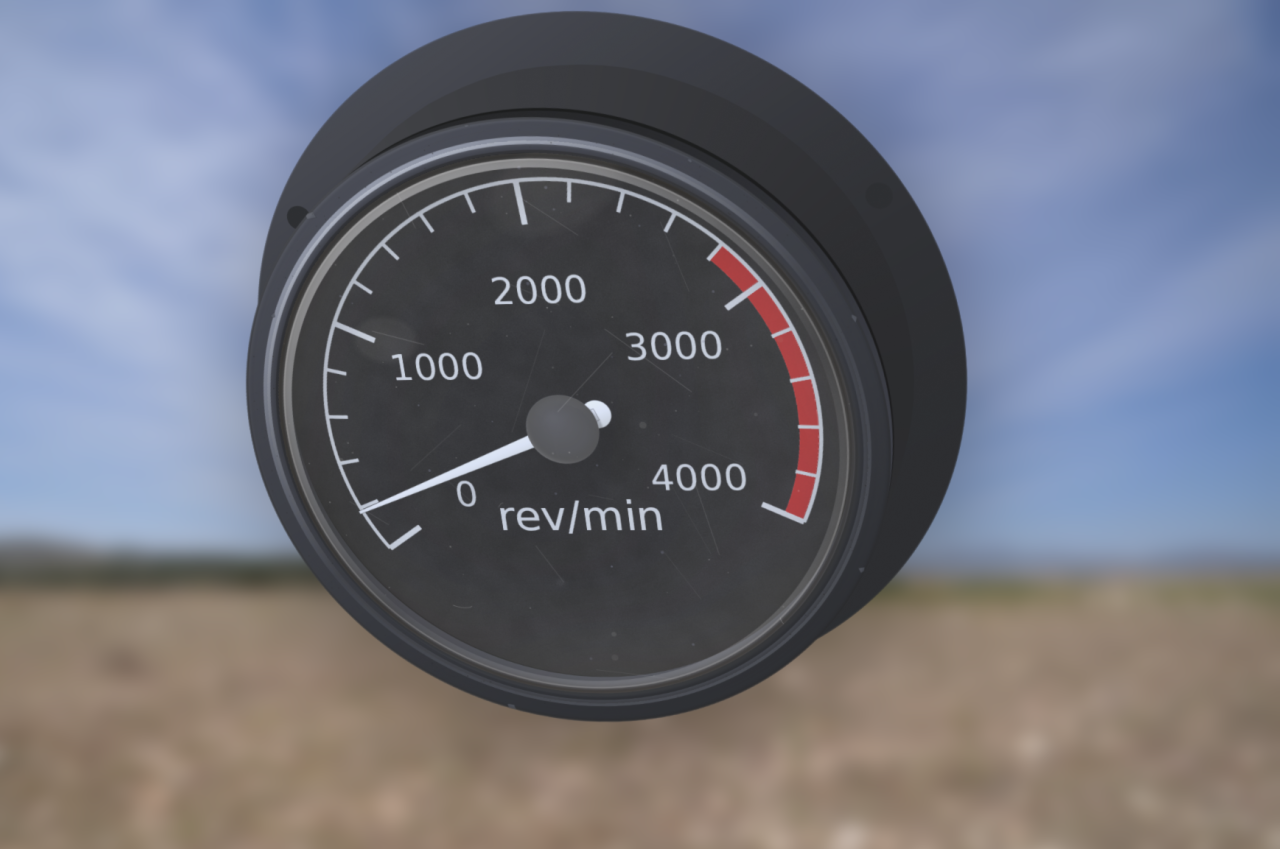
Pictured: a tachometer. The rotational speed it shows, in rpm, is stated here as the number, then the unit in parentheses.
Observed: 200 (rpm)
